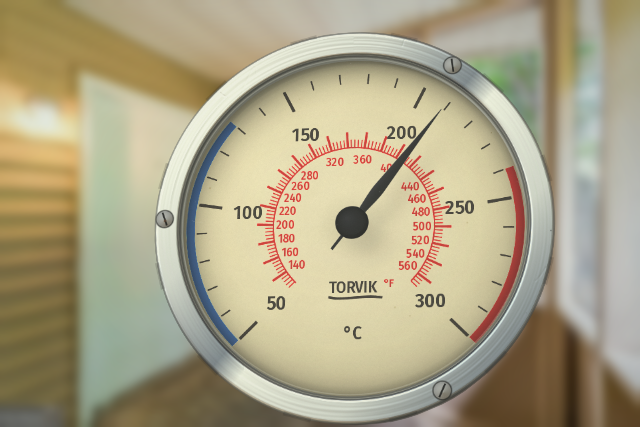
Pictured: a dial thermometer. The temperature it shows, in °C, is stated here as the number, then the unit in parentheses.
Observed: 210 (°C)
